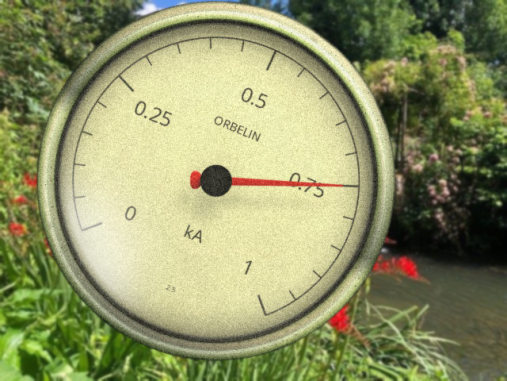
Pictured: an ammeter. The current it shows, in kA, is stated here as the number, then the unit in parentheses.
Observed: 0.75 (kA)
